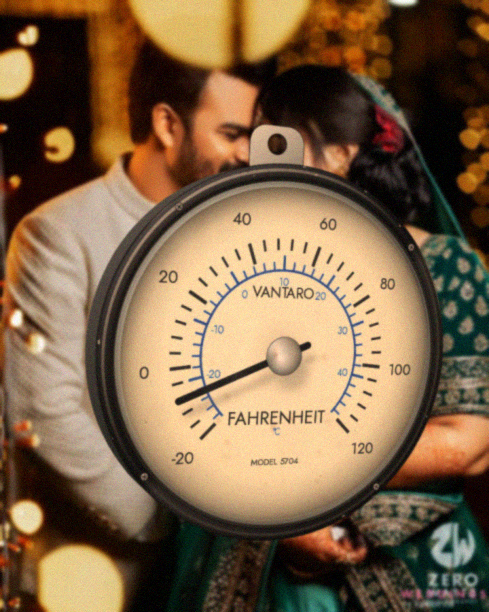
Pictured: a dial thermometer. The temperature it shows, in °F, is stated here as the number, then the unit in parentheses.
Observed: -8 (°F)
